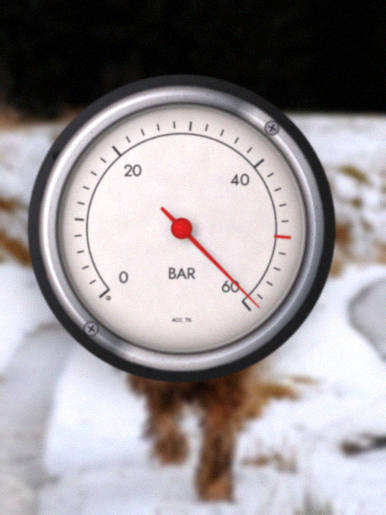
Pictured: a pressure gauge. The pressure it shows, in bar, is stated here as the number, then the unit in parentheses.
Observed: 59 (bar)
